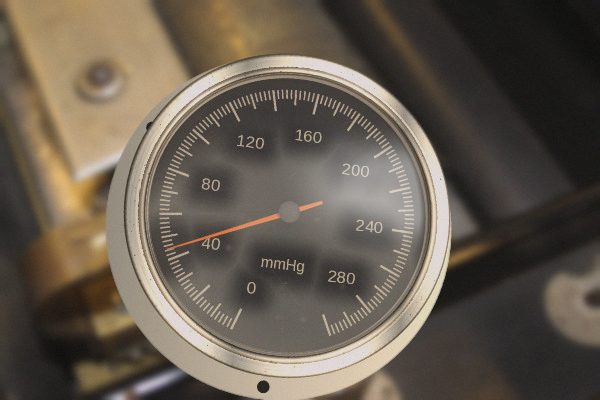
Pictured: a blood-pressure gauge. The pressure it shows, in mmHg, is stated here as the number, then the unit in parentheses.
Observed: 44 (mmHg)
